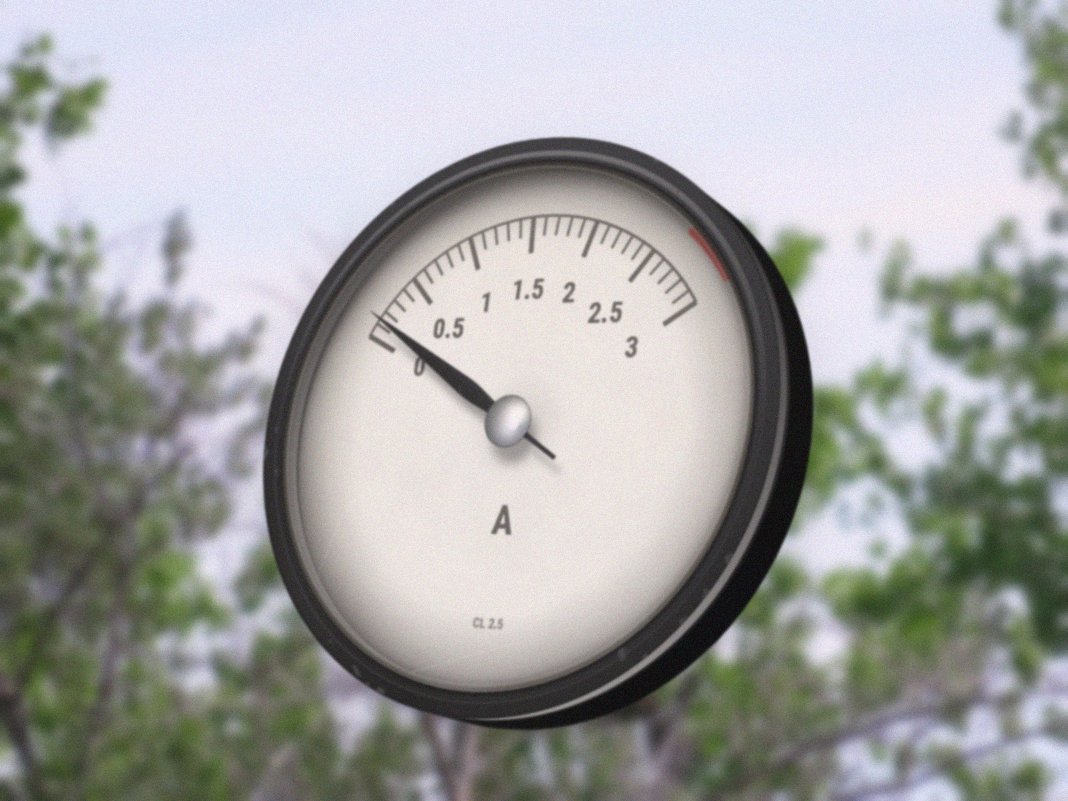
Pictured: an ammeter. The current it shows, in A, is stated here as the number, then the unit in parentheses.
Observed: 0.15 (A)
